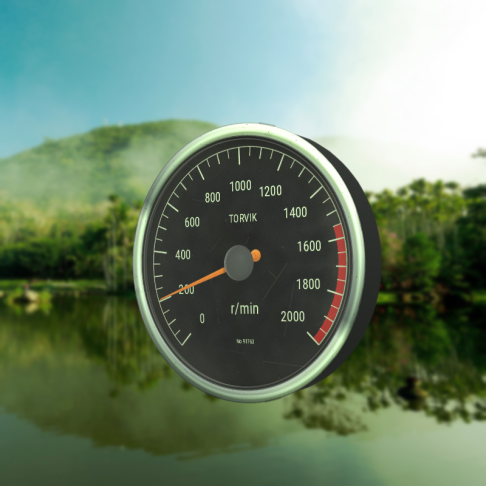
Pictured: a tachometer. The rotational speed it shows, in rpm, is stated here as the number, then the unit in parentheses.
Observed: 200 (rpm)
